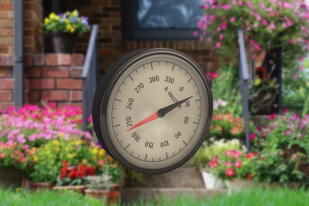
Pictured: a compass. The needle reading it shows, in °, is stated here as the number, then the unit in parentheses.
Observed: 200 (°)
